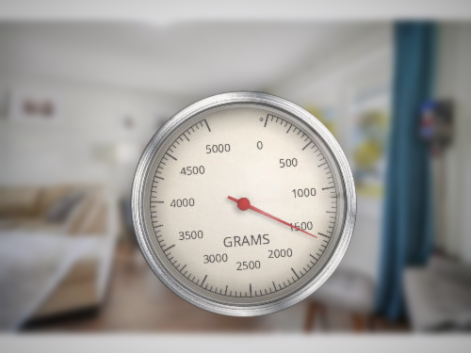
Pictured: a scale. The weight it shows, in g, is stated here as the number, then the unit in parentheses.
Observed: 1550 (g)
